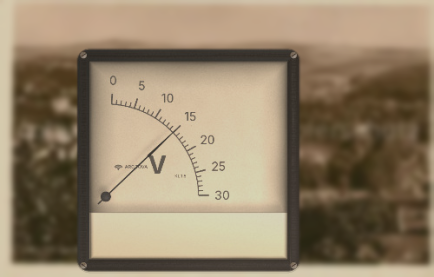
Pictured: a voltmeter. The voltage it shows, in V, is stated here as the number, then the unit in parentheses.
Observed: 15 (V)
